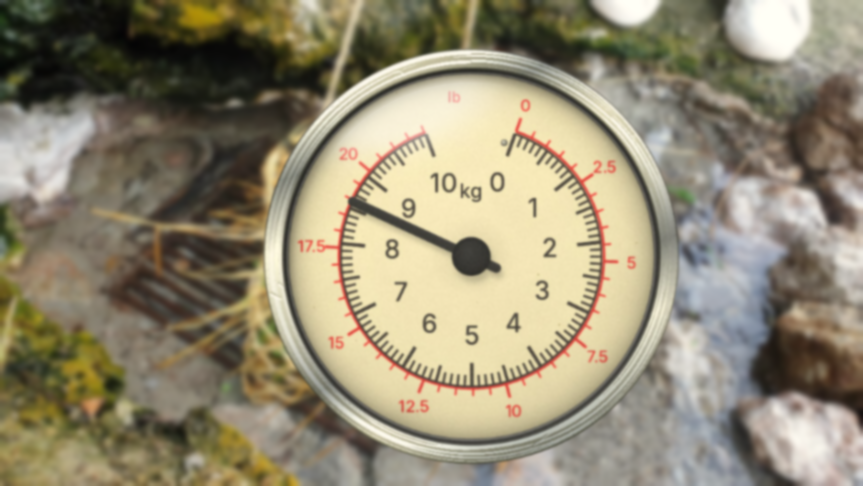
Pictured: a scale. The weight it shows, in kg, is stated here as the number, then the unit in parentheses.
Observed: 8.6 (kg)
